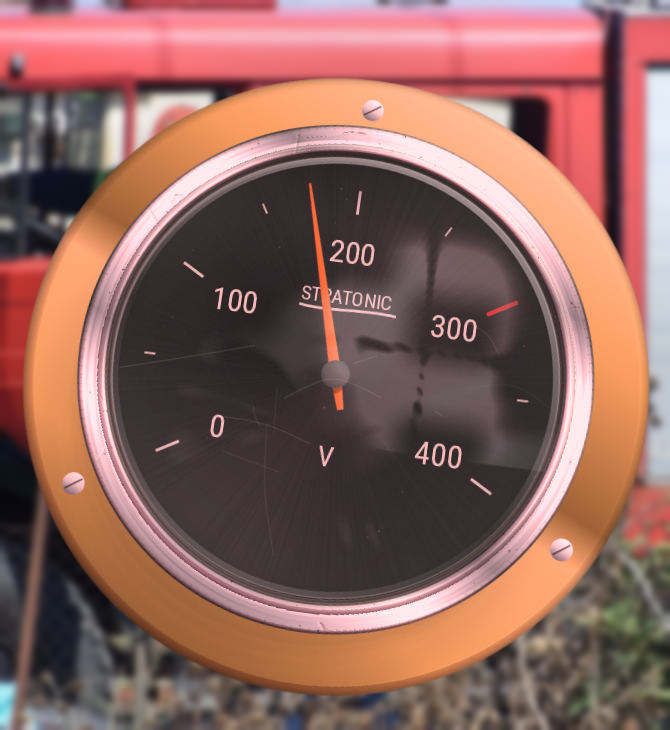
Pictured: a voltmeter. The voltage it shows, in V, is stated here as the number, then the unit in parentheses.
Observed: 175 (V)
